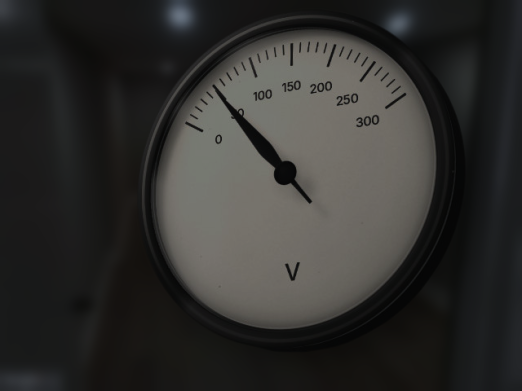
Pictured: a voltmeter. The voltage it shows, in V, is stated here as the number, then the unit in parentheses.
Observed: 50 (V)
